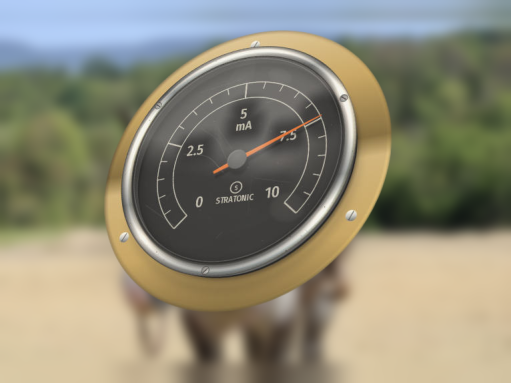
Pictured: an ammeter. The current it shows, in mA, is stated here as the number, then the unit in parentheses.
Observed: 7.5 (mA)
